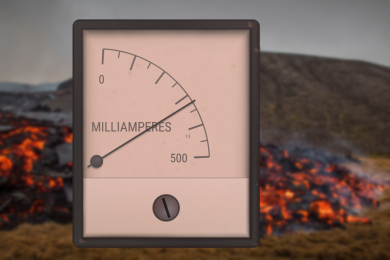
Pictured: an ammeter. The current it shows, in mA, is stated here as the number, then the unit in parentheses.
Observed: 325 (mA)
